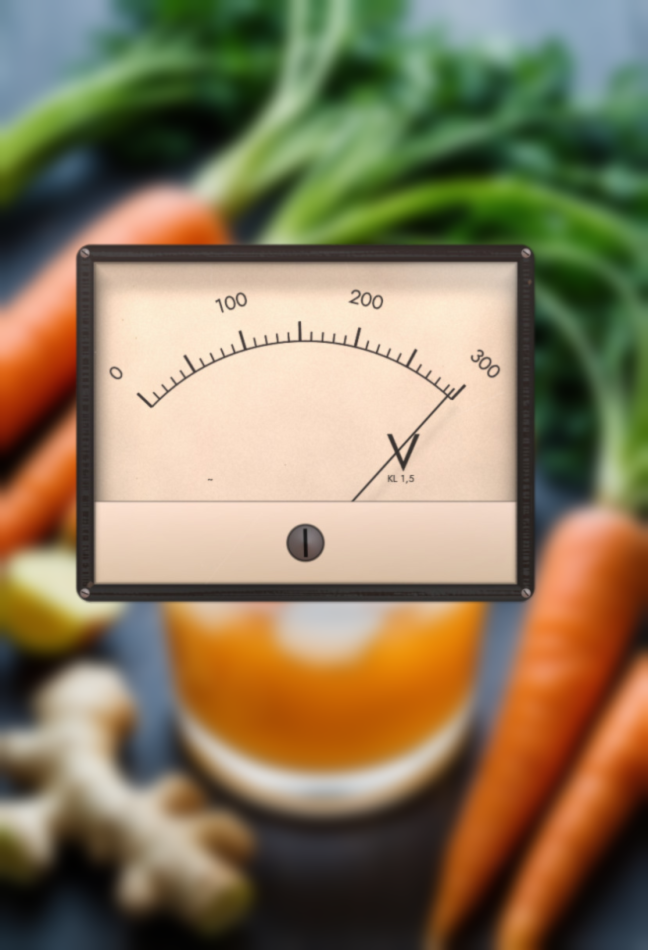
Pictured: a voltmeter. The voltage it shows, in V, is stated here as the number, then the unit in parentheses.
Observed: 295 (V)
